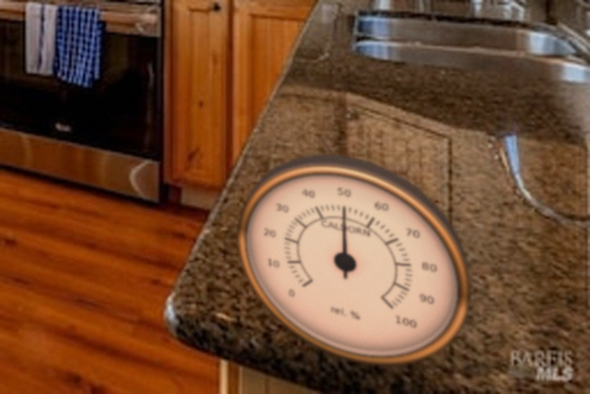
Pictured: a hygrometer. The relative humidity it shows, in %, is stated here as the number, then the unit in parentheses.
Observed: 50 (%)
